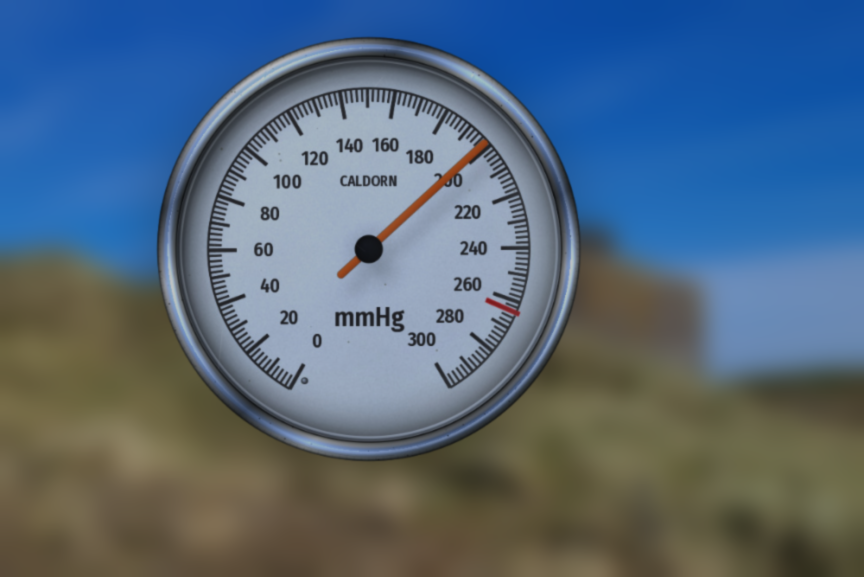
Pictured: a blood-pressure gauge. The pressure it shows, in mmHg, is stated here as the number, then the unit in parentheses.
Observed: 198 (mmHg)
